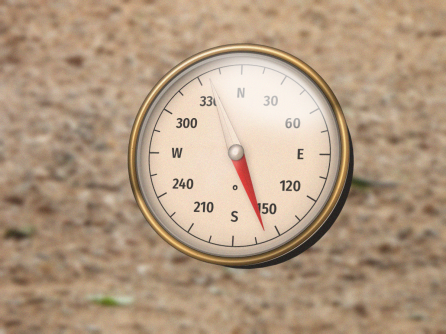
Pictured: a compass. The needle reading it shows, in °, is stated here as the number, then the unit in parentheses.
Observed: 157.5 (°)
